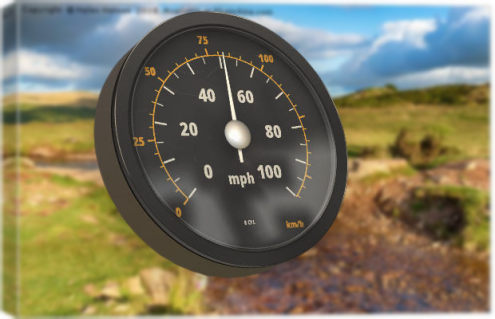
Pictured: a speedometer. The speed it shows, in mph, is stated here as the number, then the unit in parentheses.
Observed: 50 (mph)
